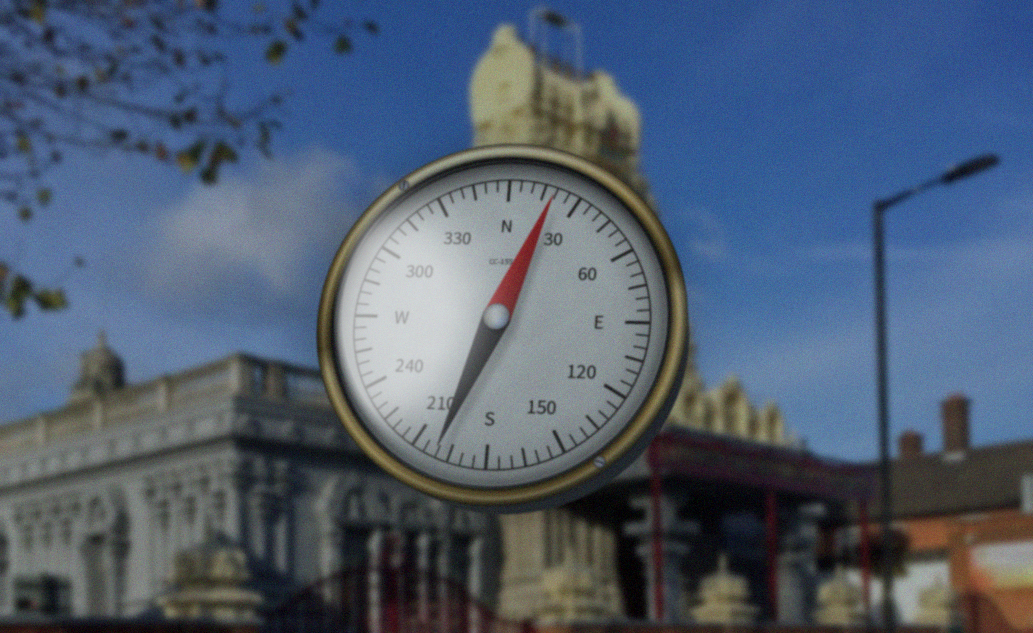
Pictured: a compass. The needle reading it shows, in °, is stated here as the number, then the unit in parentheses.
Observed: 20 (°)
